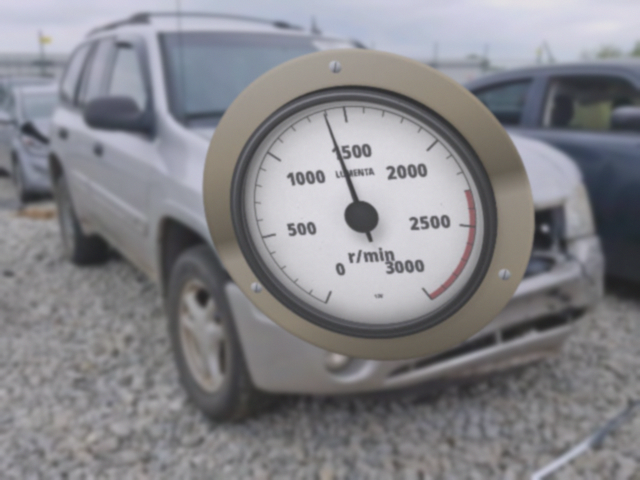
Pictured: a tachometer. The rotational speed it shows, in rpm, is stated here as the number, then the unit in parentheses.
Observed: 1400 (rpm)
